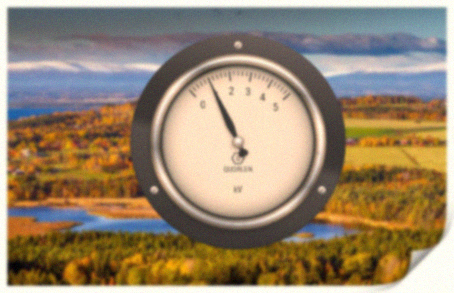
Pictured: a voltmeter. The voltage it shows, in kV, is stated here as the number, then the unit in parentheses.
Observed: 1 (kV)
